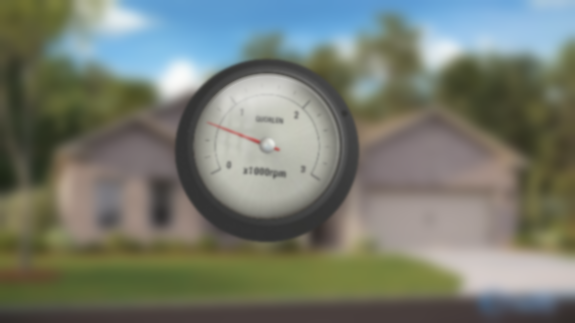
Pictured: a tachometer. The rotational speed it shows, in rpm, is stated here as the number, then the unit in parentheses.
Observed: 600 (rpm)
